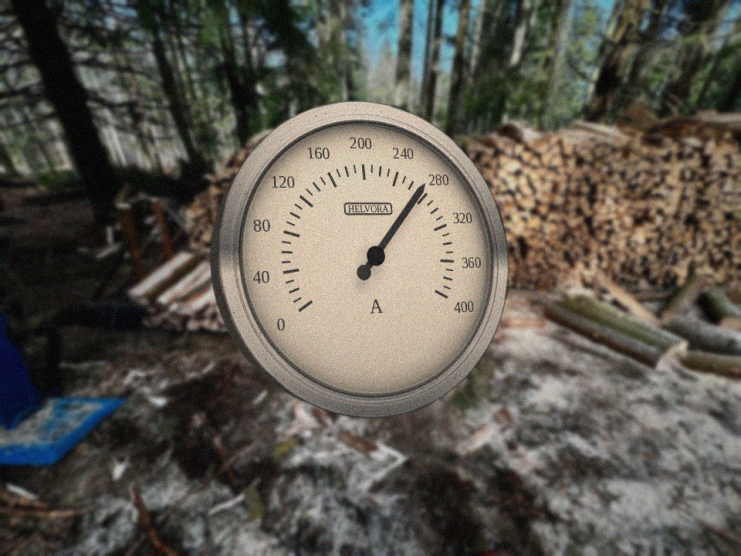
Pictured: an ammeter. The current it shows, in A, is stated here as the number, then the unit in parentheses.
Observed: 270 (A)
